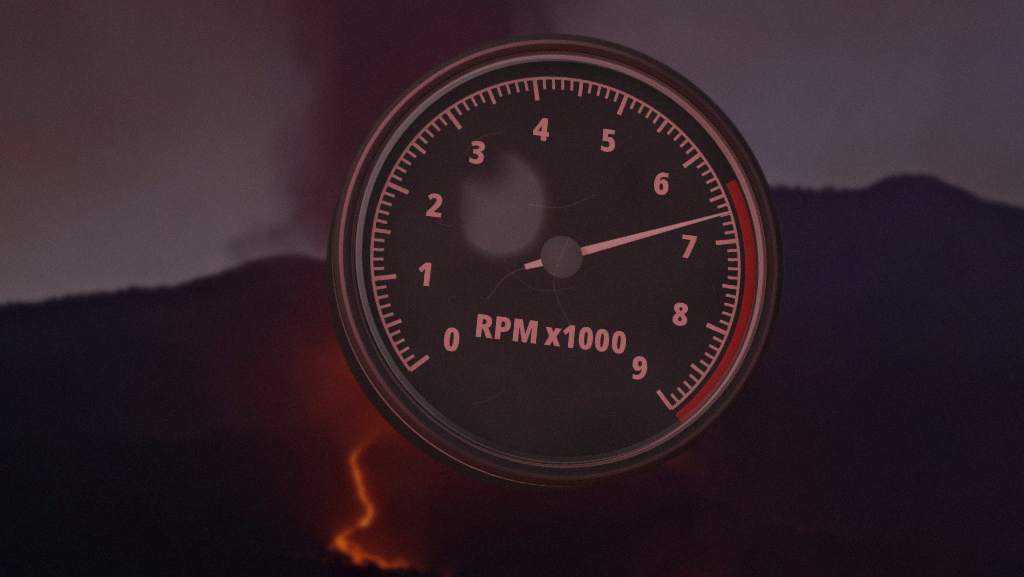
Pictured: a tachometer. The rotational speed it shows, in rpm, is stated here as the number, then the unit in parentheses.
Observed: 6700 (rpm)
